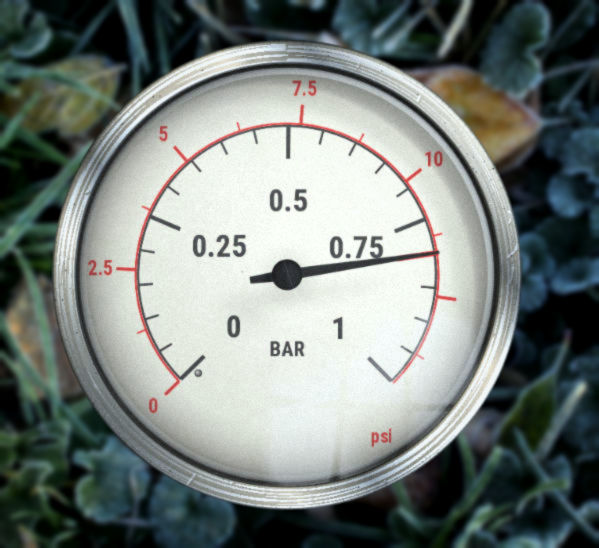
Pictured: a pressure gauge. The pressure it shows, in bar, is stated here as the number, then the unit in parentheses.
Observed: 0.8 (bar)
